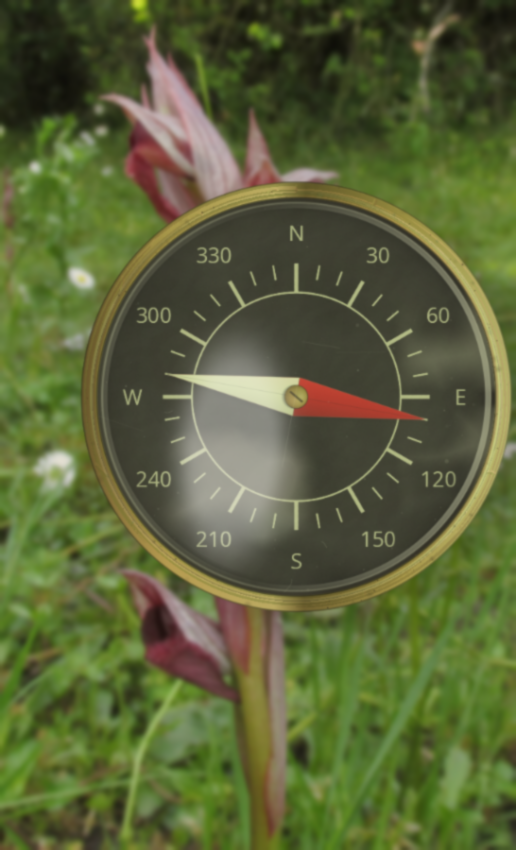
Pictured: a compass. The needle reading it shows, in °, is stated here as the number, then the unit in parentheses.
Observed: 100 (°)
